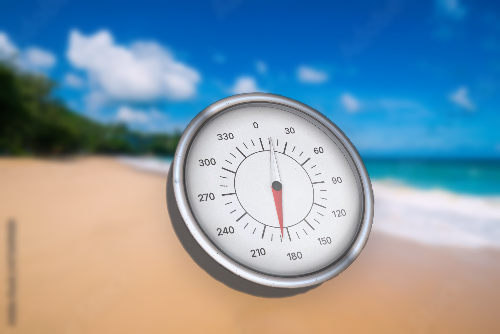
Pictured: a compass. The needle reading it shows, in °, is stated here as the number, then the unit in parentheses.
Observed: 190 (°)
